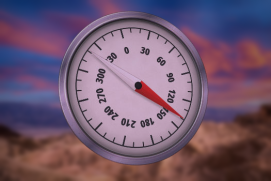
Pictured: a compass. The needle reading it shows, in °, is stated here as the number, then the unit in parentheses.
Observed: 140 (°)
